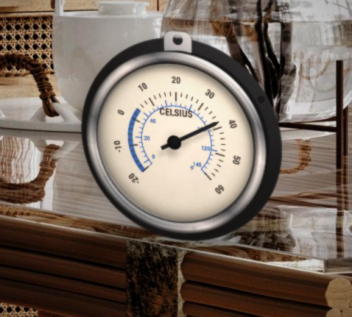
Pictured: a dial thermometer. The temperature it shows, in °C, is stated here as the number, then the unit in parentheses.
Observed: 38 (°C)
